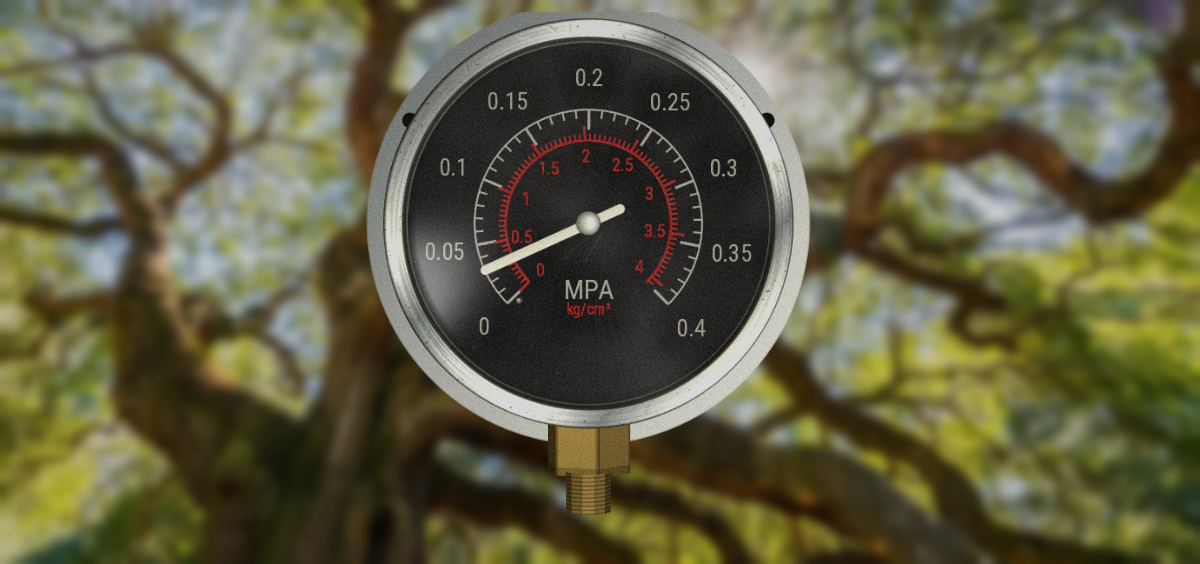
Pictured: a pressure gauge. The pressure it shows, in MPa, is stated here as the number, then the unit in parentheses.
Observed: 0.03 (MPa)
